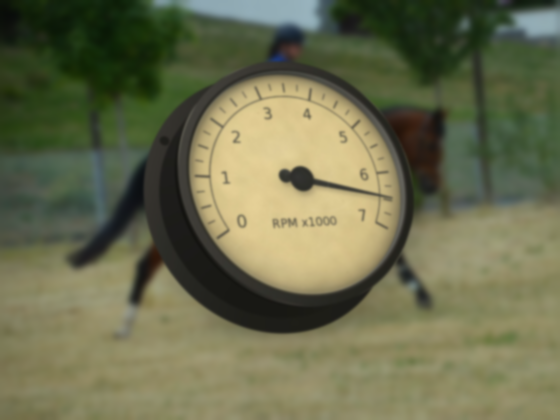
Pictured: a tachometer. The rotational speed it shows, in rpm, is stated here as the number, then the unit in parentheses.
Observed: 6500 (rpm)
